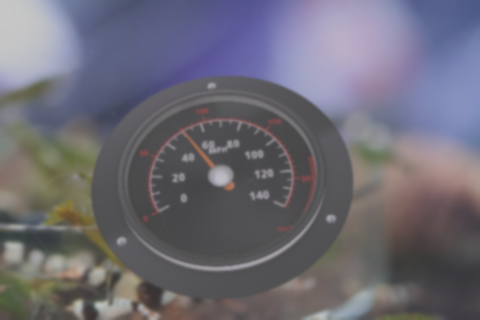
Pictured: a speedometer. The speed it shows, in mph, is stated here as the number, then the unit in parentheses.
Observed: 50 (mph)
